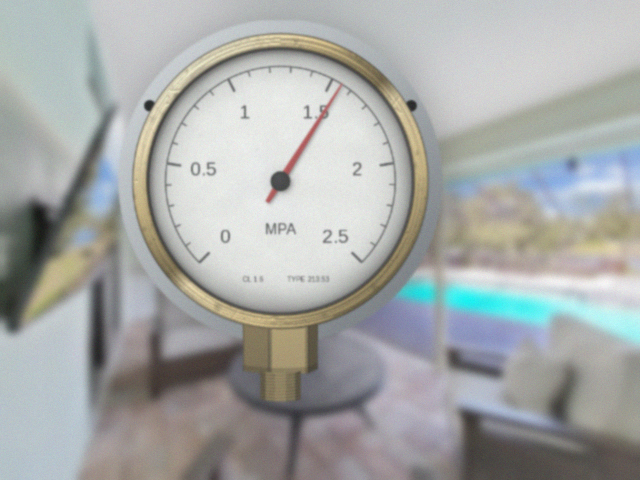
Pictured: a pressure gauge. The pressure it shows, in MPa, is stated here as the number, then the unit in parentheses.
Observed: 1.55 (MPa)
